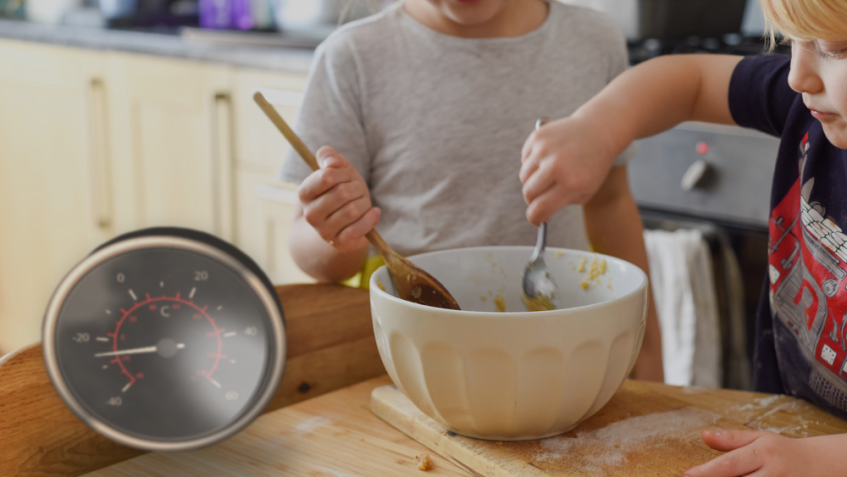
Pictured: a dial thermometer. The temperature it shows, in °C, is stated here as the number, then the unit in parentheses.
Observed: -25 (°C)
